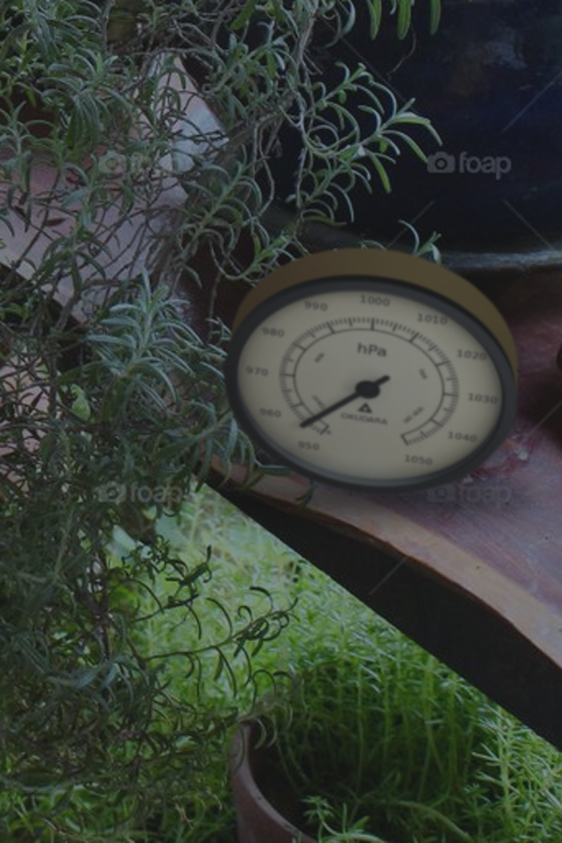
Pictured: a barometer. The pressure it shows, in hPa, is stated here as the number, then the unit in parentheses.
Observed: 955 (hPa)
